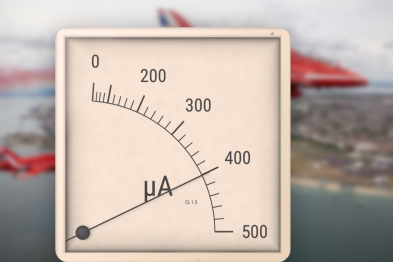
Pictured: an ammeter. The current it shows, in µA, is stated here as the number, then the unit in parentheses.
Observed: 400 (µA)
